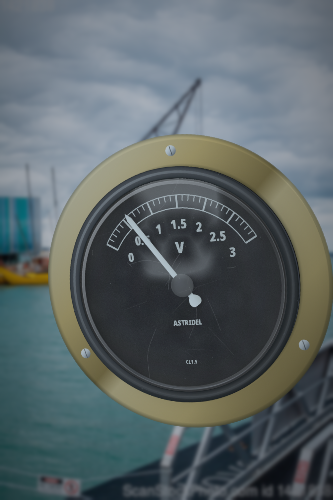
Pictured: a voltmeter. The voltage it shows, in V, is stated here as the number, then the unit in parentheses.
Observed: 0.6 (V)
